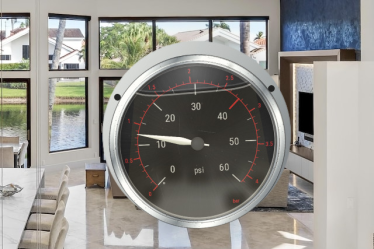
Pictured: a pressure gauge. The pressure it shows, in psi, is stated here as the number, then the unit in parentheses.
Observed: 12.5 (psi)
